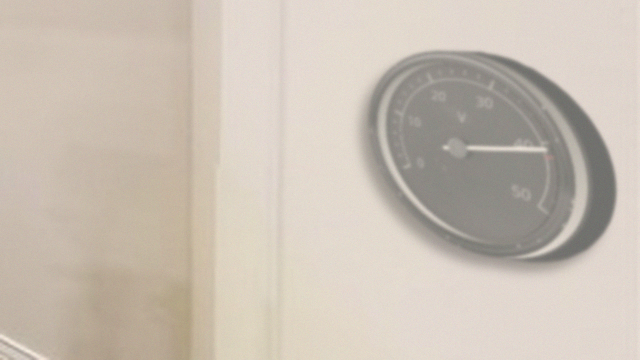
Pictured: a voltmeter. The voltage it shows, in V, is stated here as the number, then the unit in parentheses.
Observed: 41 (V)
